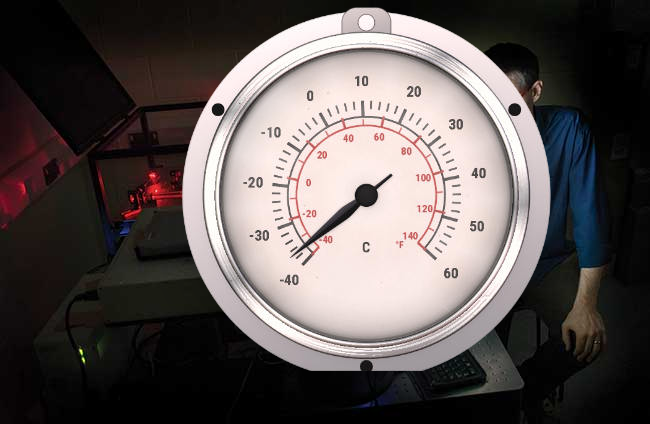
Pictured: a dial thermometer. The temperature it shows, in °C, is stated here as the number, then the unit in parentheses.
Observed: -37 (°C)
